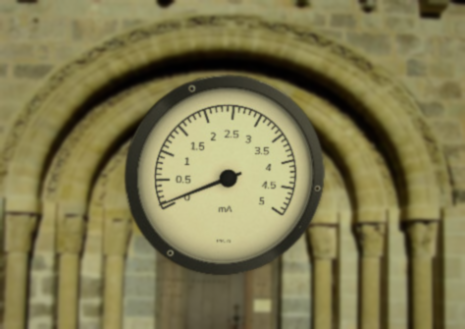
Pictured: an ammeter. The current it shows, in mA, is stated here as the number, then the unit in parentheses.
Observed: 0.1 (mA)
